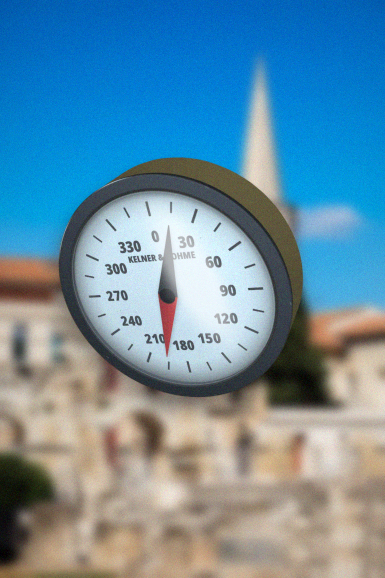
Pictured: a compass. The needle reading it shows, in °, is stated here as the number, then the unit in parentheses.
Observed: 195 (°)
